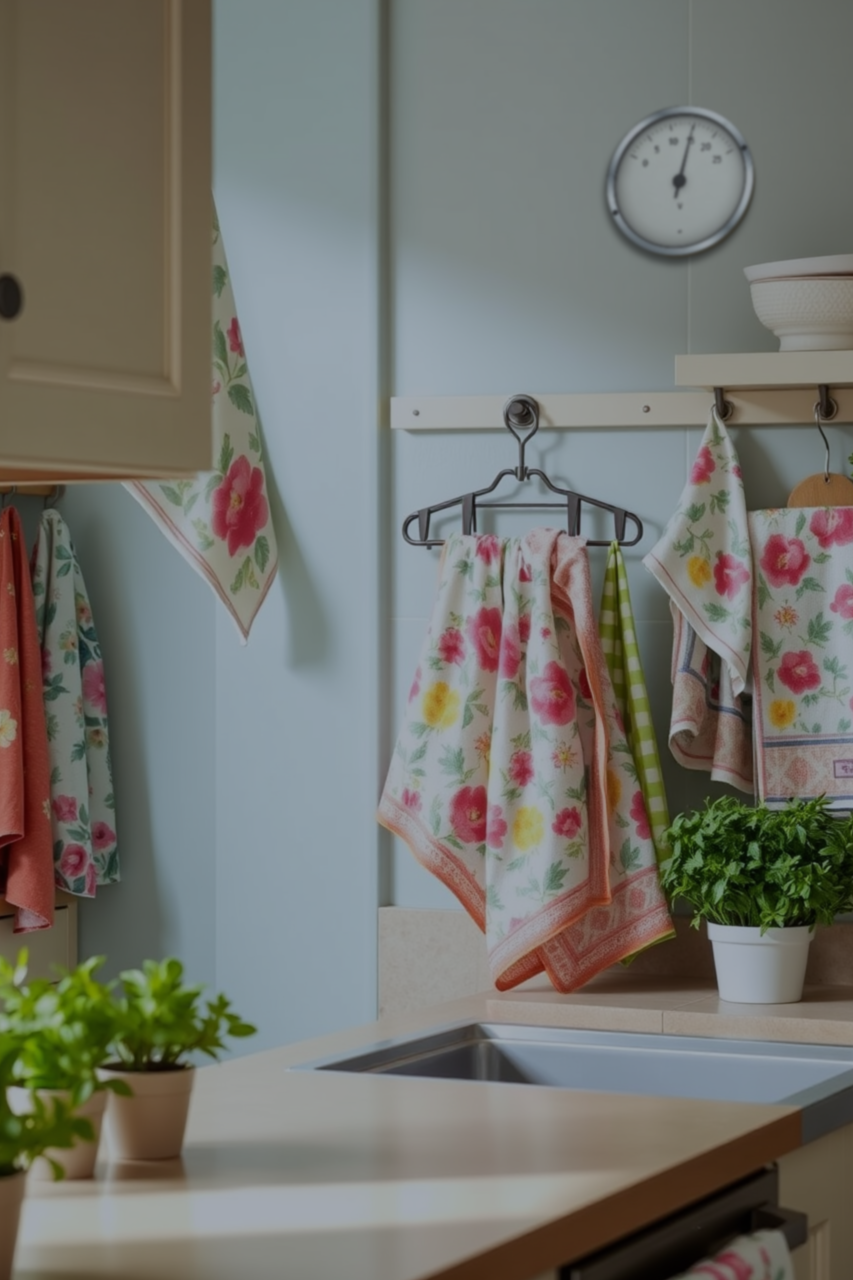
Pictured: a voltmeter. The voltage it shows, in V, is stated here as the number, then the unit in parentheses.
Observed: 15 (V)
